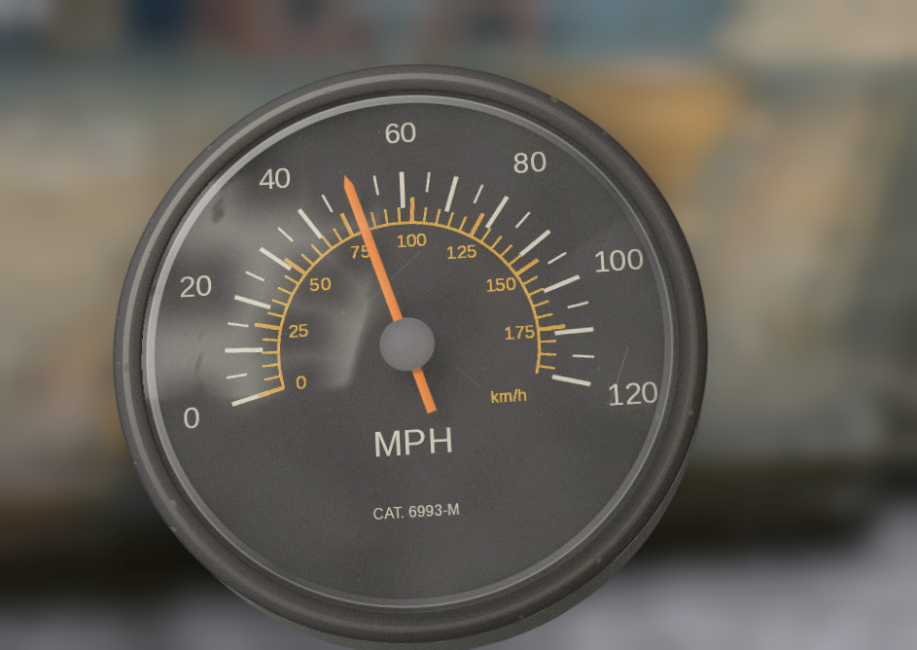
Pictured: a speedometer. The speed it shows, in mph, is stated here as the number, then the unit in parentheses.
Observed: 50 (mph)
